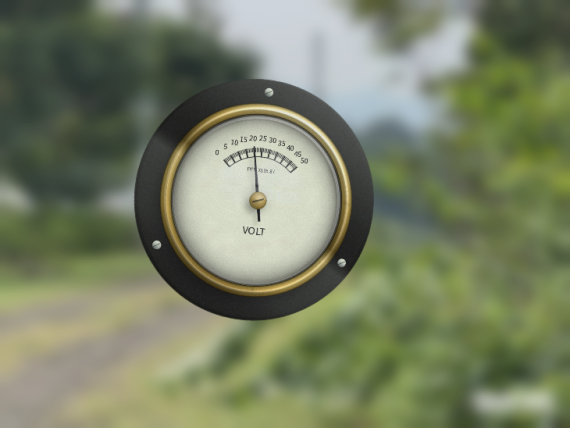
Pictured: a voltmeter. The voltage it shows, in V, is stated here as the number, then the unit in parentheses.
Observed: 20 (V)
